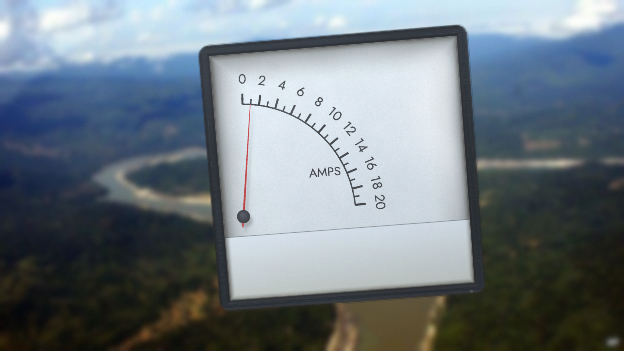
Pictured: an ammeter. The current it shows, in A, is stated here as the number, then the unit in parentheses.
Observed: 1 (A)
